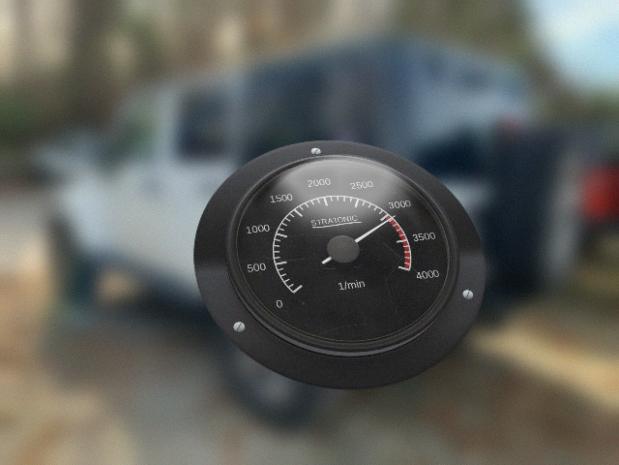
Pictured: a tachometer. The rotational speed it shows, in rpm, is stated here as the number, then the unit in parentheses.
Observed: 3100 (rpm)
